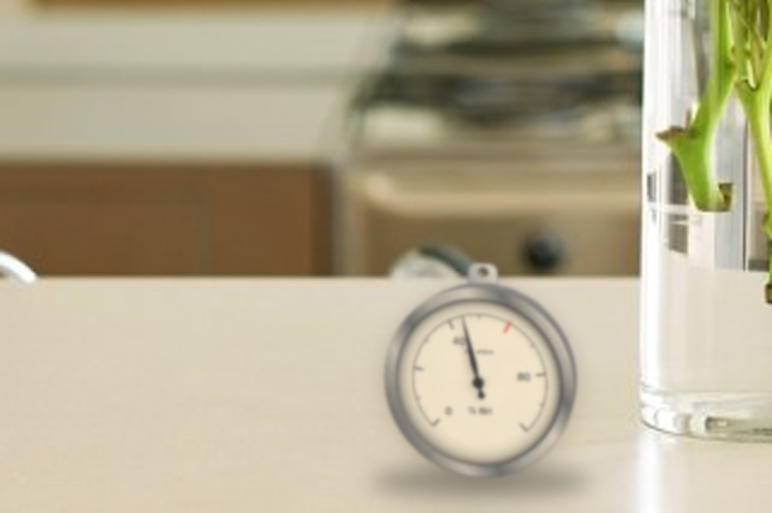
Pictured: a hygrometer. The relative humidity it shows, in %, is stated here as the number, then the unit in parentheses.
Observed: 45 (%)
